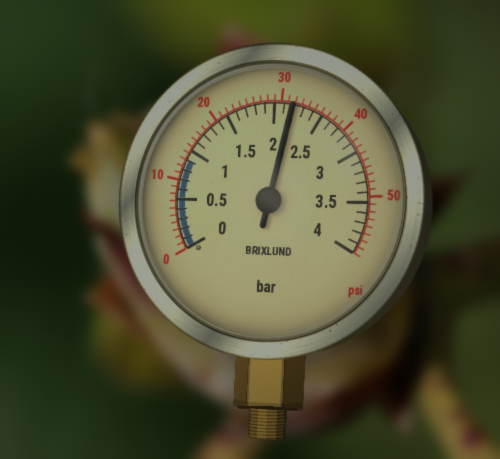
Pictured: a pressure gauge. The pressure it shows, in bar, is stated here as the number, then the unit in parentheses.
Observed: 2.2 (bar)
